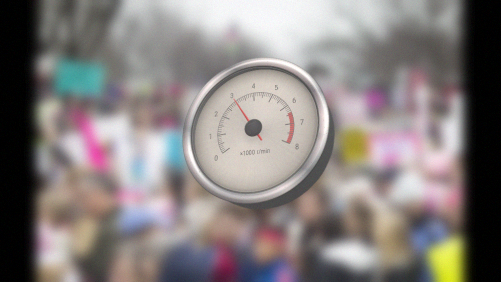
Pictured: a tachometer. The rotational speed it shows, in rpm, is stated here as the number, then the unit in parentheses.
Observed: 3000 (rpm)
